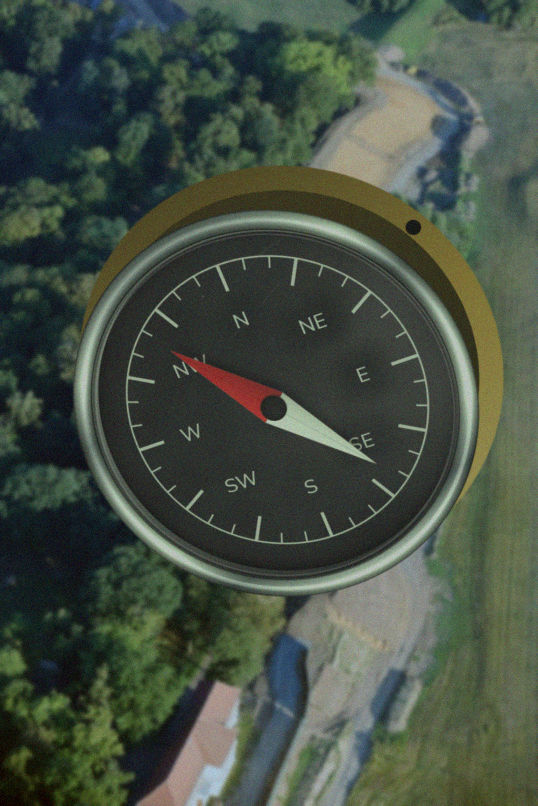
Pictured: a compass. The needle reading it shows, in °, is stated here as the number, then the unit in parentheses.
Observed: 320 (°)
